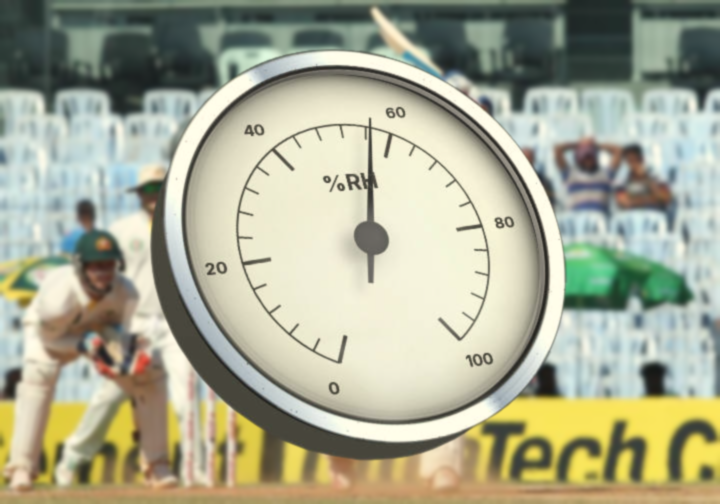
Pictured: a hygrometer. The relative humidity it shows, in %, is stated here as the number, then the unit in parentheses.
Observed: 56 (%)
